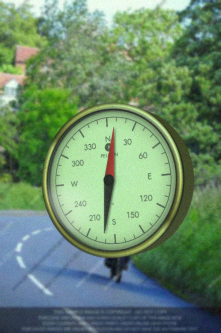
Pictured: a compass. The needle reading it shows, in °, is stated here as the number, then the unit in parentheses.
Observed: 10 (°)
